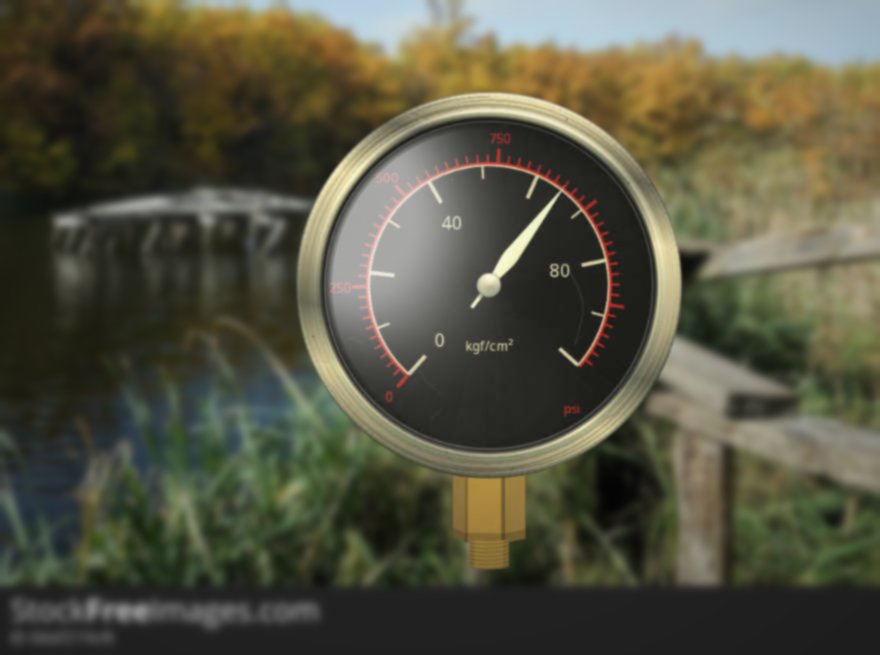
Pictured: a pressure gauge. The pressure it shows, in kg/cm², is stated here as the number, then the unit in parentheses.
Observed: 65 (kg/cm²)
